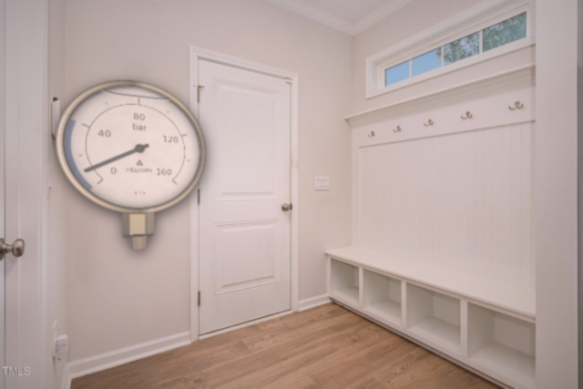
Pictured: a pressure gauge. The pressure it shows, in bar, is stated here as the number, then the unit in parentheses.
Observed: 10 (bar)
